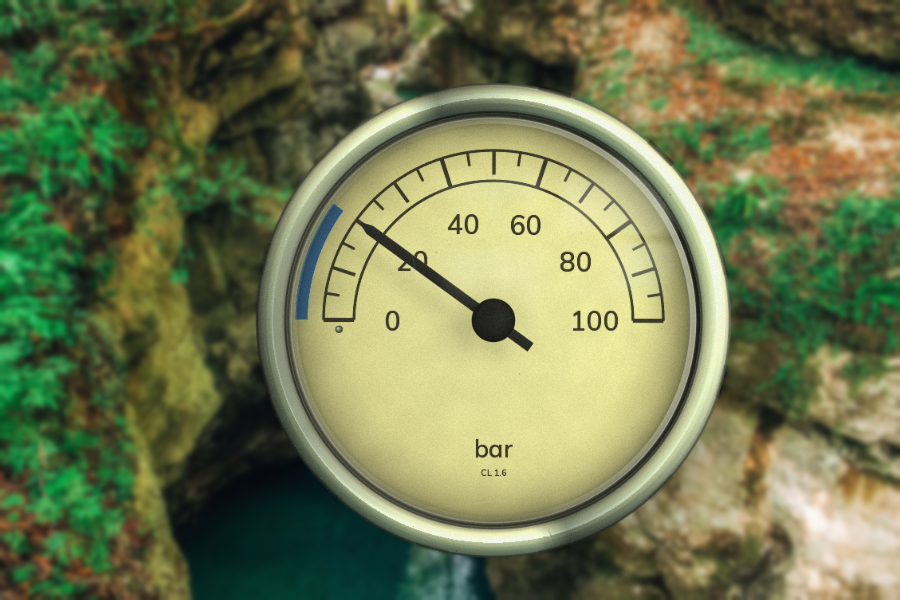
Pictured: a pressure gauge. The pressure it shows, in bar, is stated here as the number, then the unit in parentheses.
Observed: 20 (bar)
